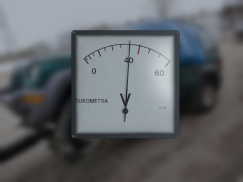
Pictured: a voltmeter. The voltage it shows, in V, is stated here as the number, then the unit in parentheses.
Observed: 40 (V)
